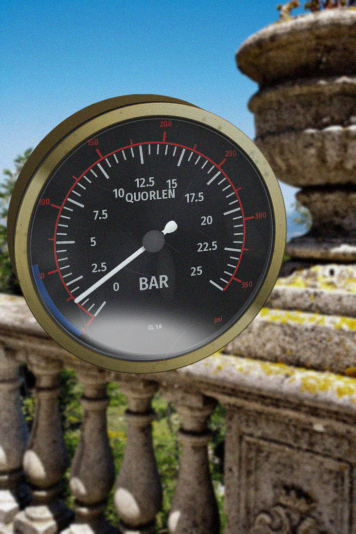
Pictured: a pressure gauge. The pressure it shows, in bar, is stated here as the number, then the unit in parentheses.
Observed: 1.5 (bar)
